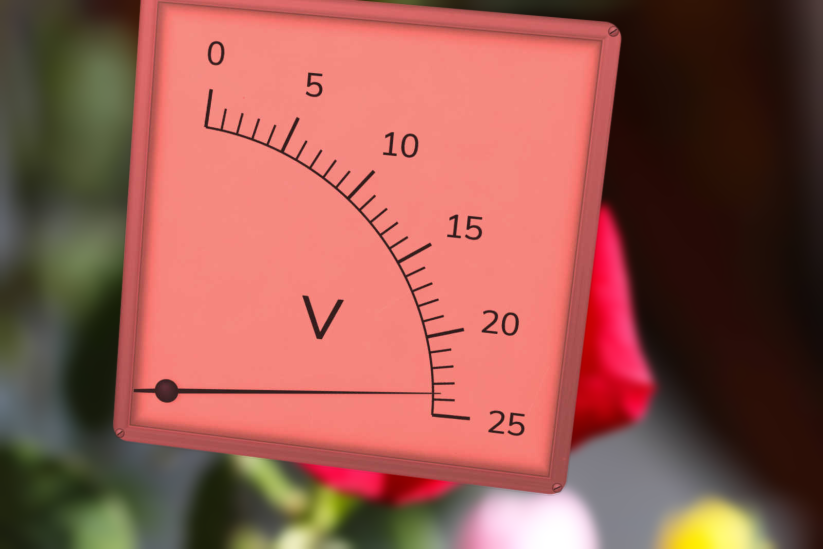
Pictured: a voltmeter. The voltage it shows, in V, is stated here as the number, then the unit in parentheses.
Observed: 23.5 (V)
